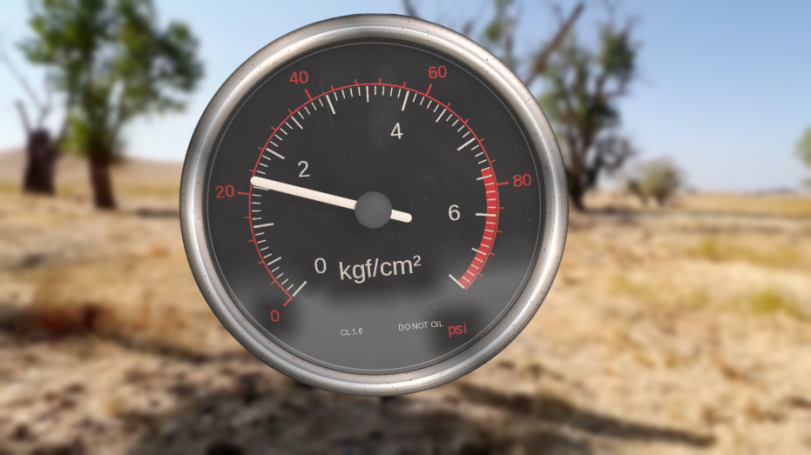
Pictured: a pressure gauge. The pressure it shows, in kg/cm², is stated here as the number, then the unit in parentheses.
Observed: 1.6 (kg/cm²)
